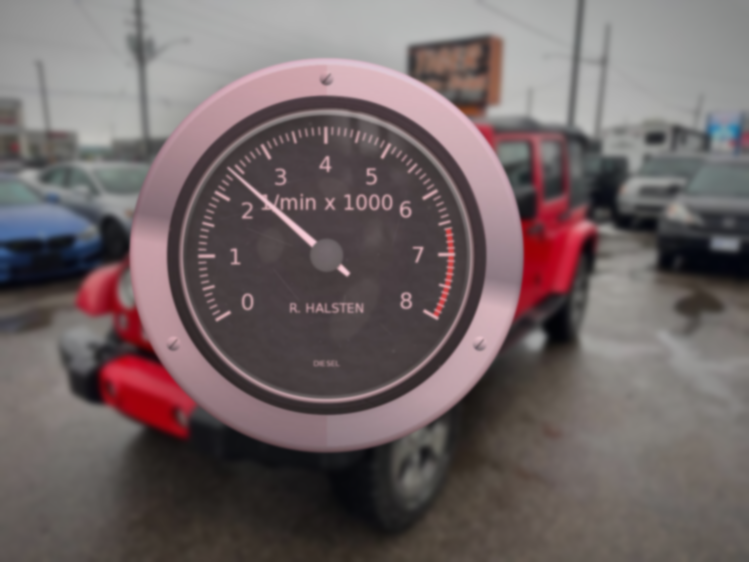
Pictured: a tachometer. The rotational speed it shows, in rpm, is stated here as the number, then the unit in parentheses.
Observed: 2400 (rpm)
